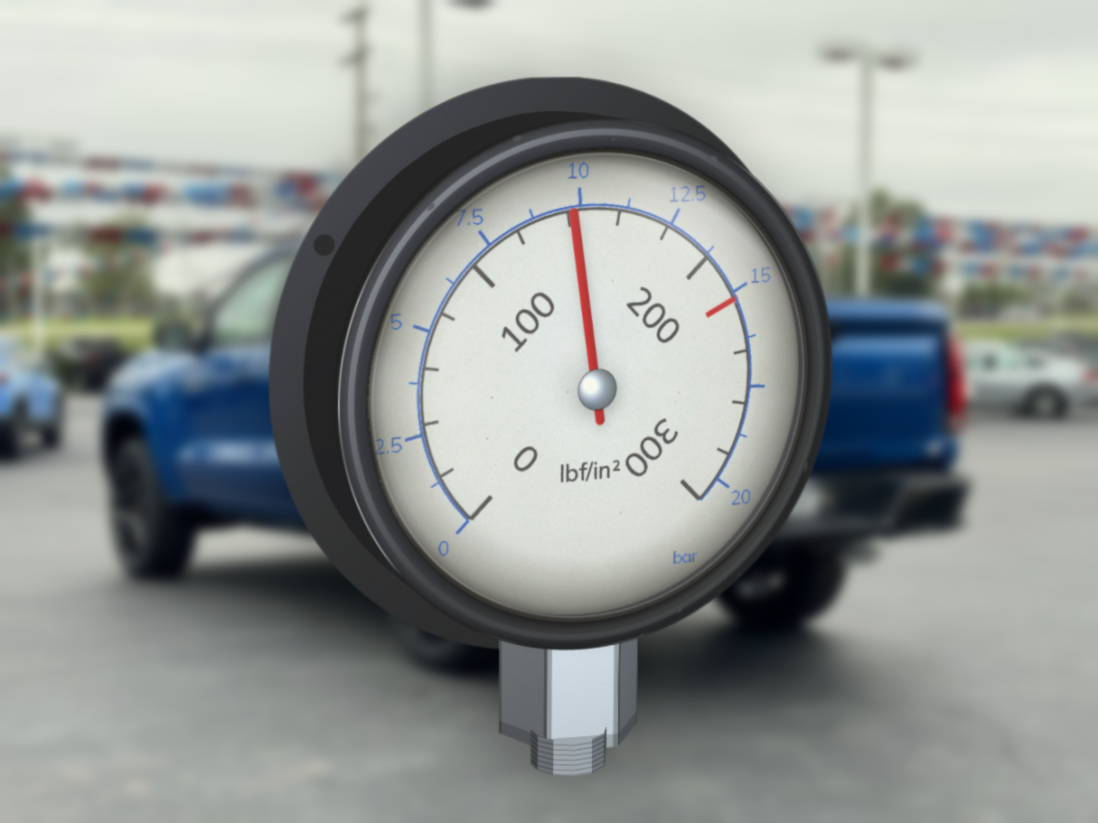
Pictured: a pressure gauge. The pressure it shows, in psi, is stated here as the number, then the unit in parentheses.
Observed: 140 (psi)
